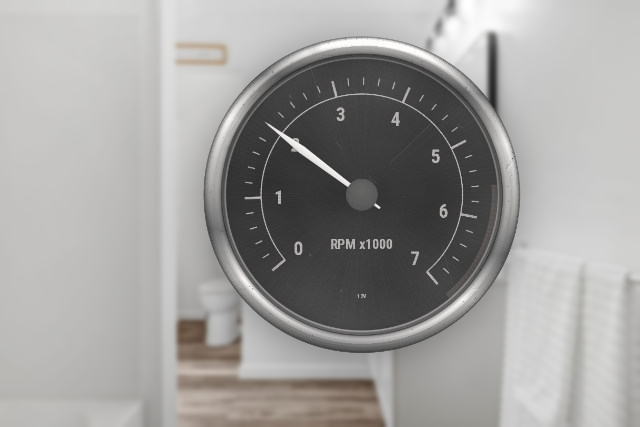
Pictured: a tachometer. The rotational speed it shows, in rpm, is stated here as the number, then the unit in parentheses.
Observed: 2000 (rpm)
